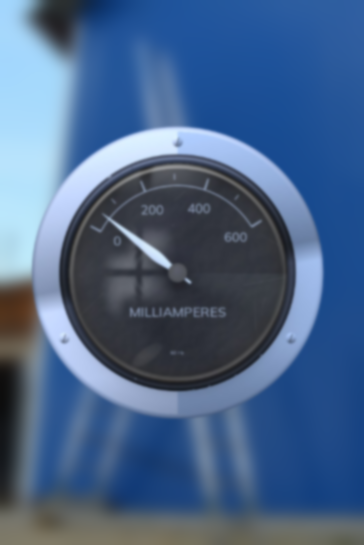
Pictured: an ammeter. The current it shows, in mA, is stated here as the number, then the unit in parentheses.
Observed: 50 (mA)
